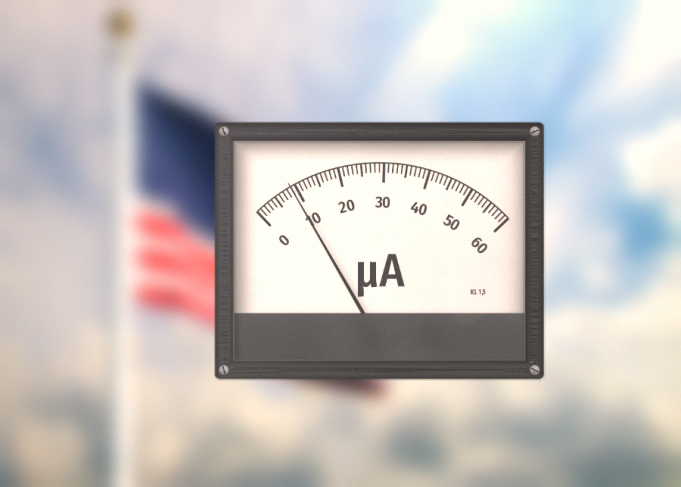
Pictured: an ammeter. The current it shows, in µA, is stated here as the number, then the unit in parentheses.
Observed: 9 (µA)
